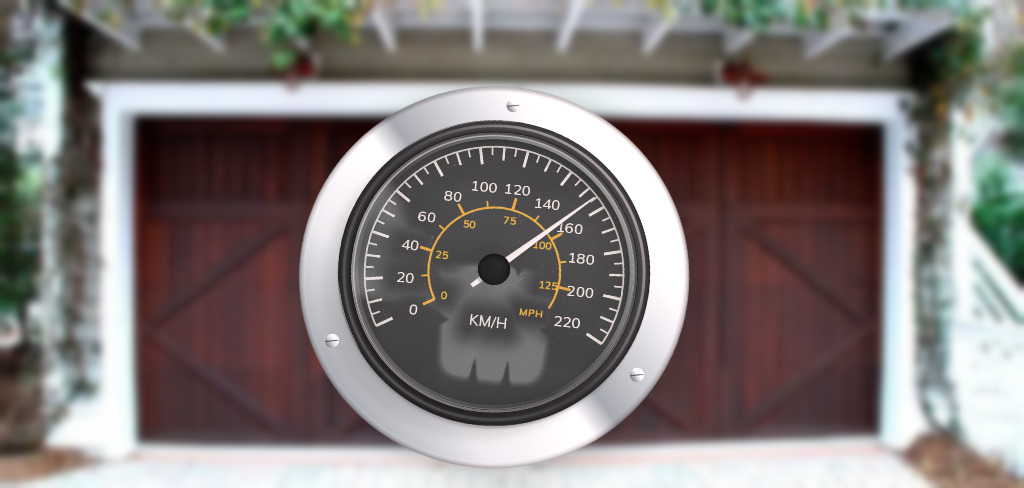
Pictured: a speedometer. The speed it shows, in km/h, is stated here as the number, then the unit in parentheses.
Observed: 155 (km/h)
